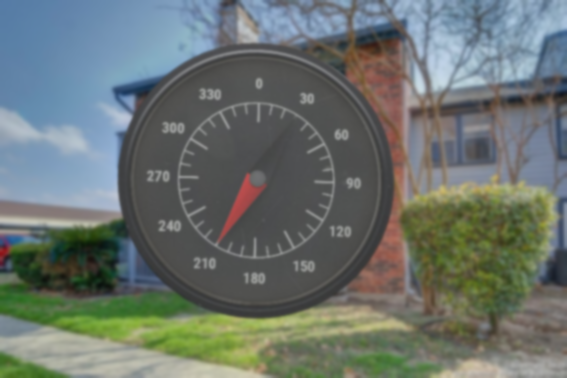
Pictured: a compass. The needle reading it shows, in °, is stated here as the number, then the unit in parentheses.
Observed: 210 (°)
